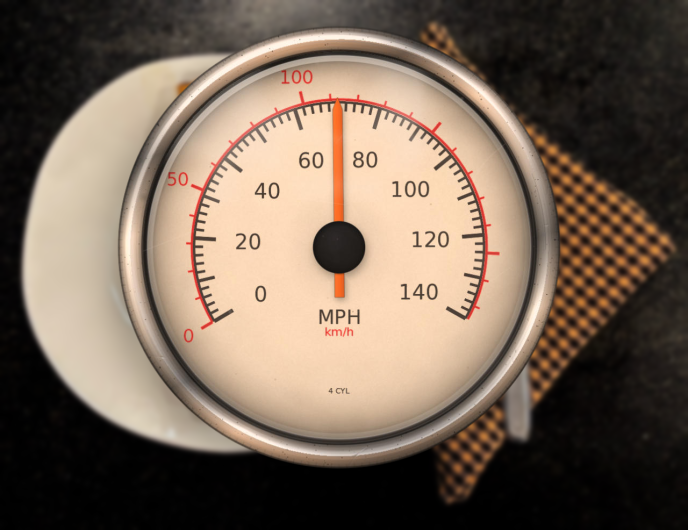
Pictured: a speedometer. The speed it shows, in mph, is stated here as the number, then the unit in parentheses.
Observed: 70 (mph)
